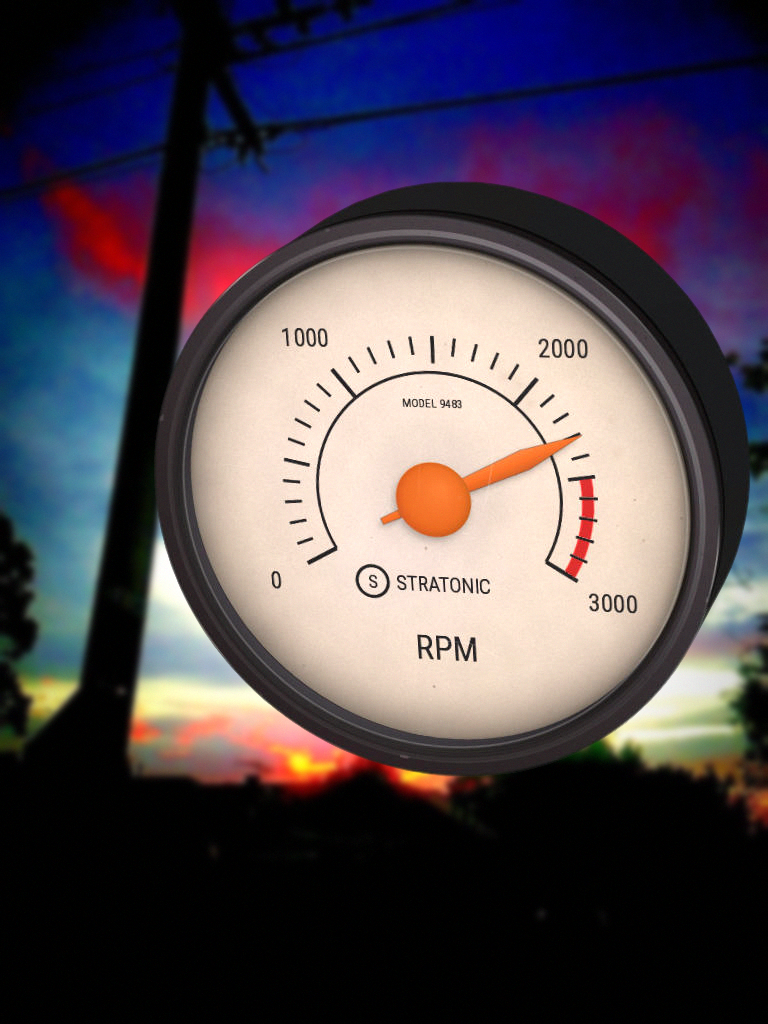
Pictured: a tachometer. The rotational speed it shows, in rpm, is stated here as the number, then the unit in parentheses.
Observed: 2300 (rpm)
